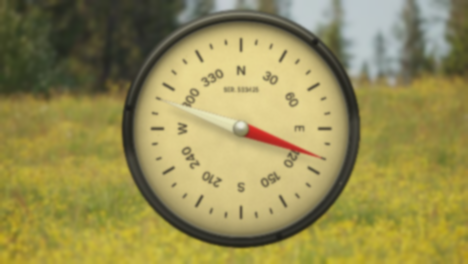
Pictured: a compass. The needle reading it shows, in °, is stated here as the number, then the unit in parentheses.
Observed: 110 (°)
